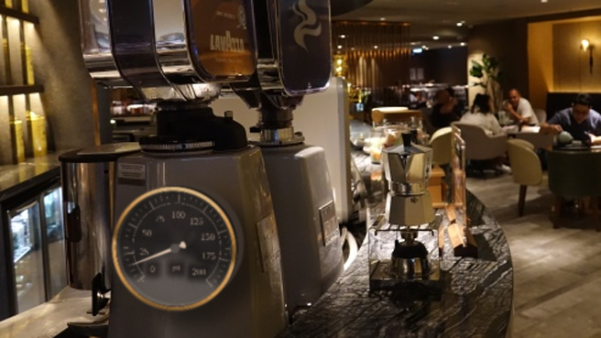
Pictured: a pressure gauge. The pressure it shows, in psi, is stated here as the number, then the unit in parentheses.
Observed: 15 (psi)
